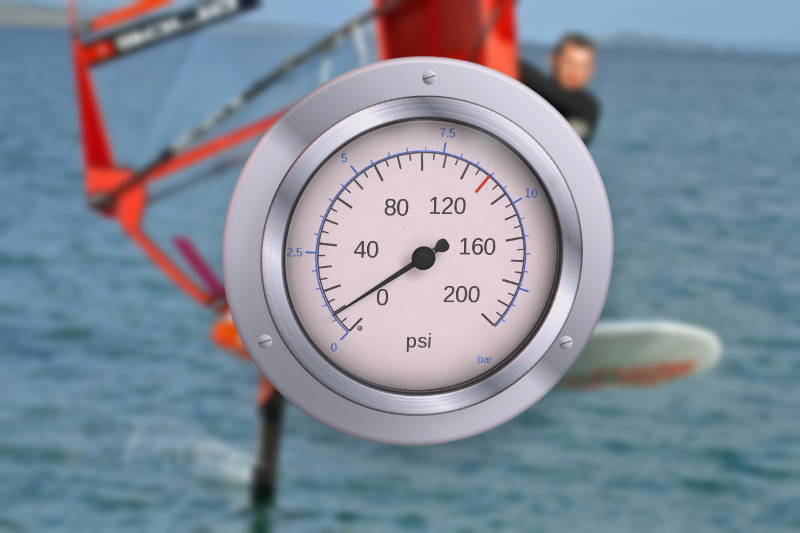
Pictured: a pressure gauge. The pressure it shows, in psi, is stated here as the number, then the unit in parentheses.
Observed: 10 (psi)
